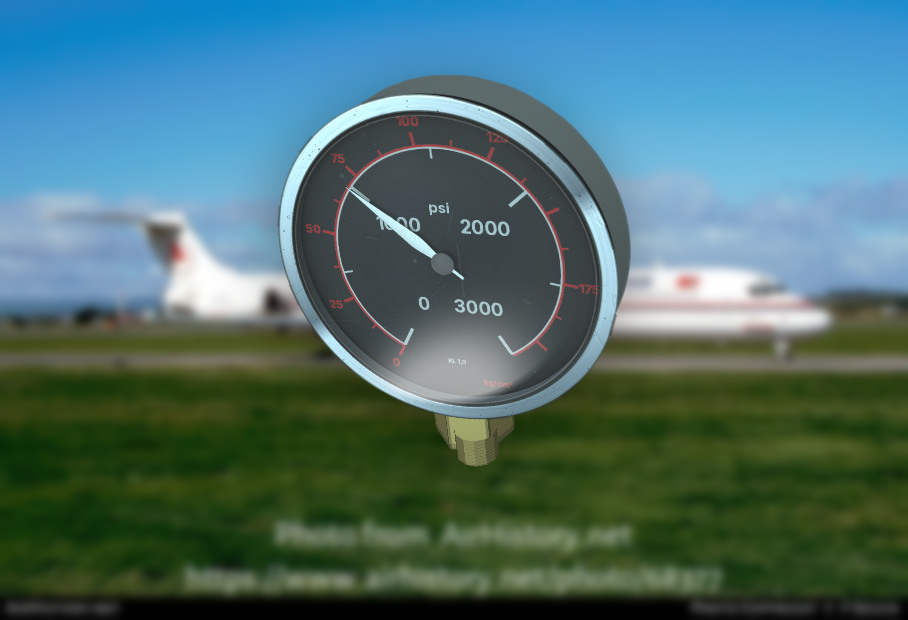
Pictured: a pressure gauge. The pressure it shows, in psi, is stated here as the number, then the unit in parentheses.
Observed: 1000 (psi)
